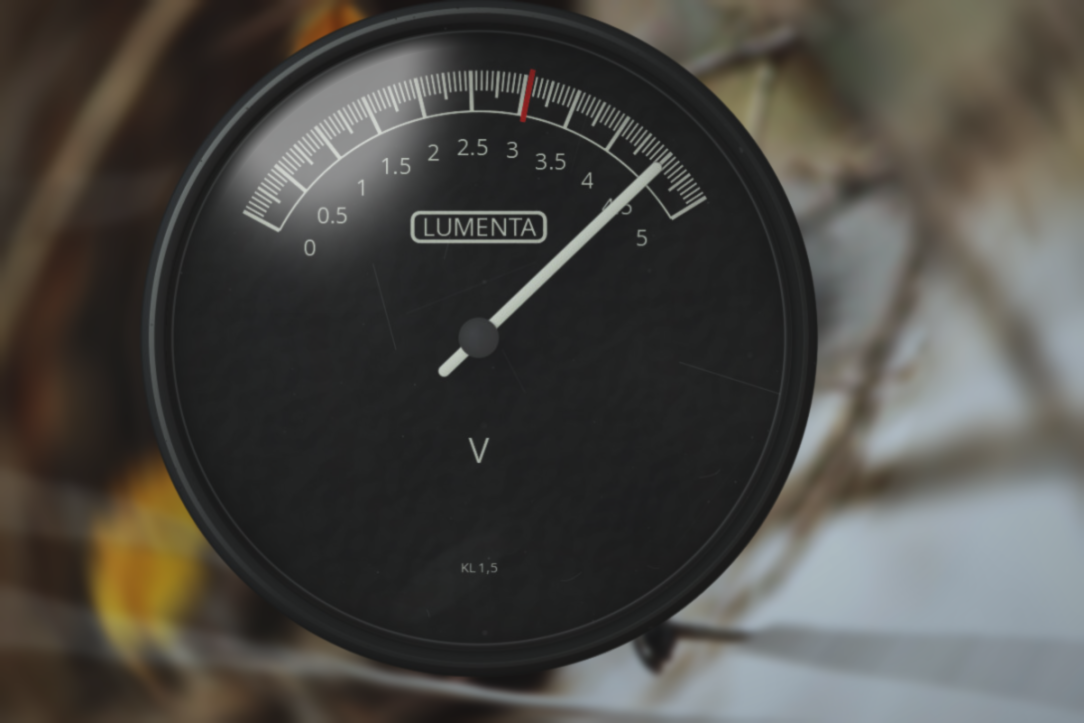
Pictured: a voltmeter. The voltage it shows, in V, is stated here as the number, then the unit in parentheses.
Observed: 4.5 (V)
